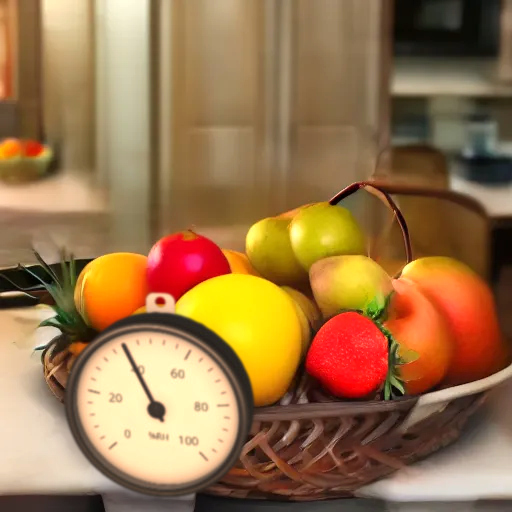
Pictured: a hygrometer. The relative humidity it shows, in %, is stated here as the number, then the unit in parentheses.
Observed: 40 (%)
